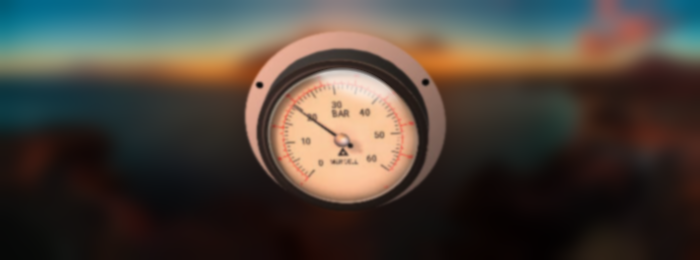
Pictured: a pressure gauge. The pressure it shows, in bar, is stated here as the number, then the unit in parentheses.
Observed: 20 (bar)
